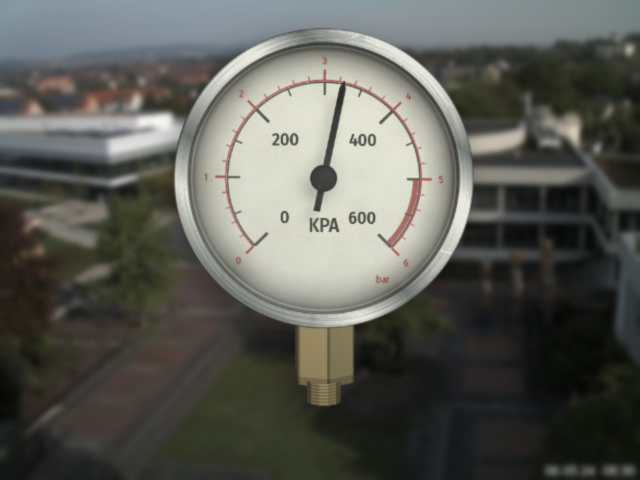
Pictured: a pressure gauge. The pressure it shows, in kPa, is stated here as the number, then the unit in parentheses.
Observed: 325 (kPa)
